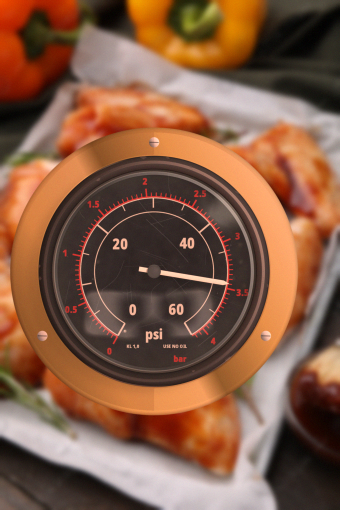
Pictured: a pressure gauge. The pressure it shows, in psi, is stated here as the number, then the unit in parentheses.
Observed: 50 (psi)
